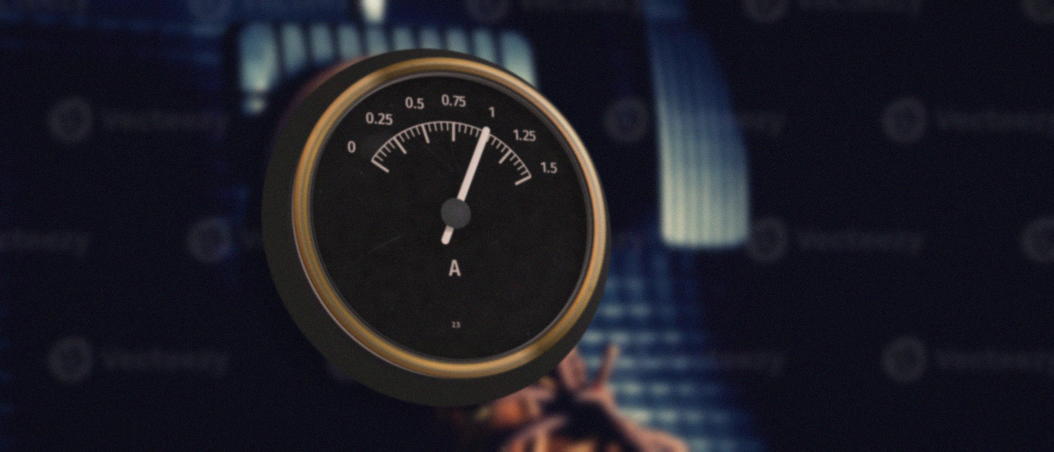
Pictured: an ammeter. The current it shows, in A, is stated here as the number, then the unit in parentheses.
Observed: 1 (A)
